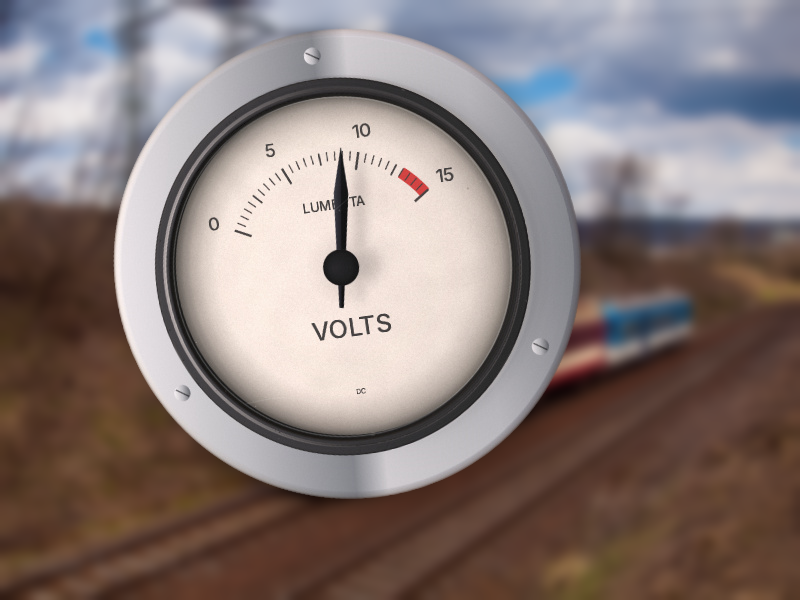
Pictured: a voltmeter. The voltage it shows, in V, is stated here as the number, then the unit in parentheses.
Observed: 9 (V)
